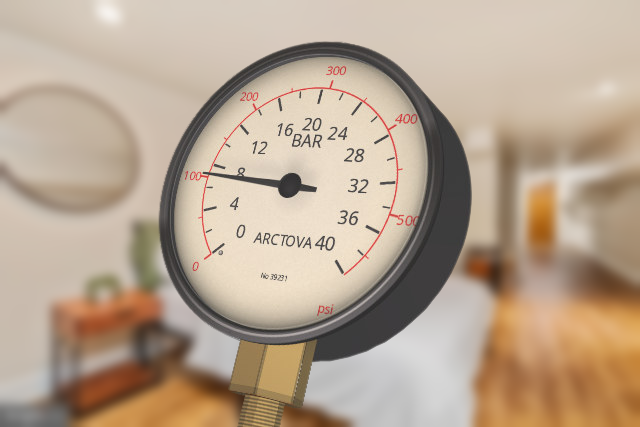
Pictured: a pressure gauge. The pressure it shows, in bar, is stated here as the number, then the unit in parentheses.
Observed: 7 (bar)
